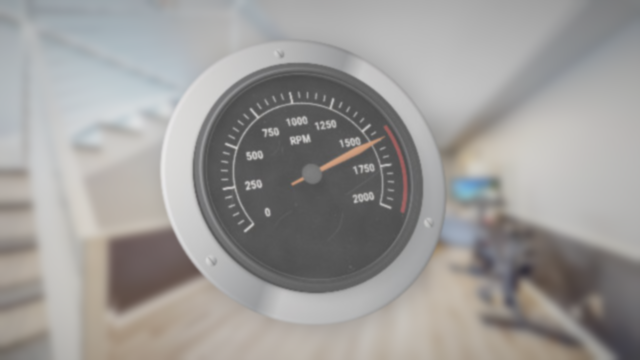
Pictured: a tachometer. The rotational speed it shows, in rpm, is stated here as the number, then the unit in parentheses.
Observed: 1600 (rpm)
